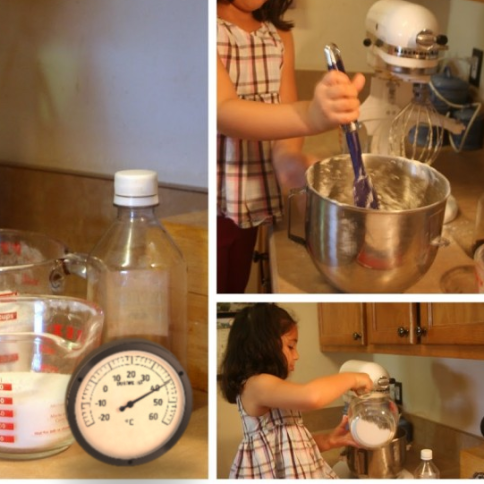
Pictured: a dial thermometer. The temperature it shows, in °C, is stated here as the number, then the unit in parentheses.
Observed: 40 (°C)
